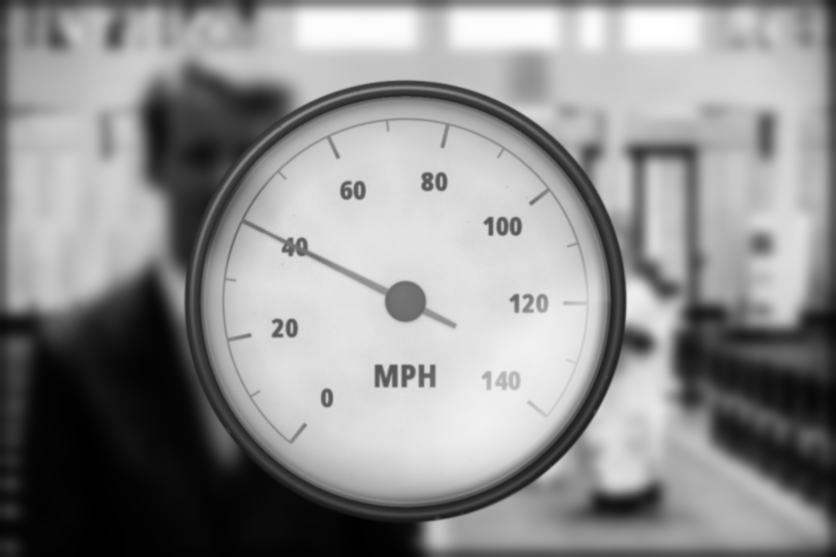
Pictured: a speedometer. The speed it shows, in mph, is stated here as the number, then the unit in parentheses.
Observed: 40 (mph)
